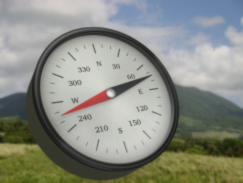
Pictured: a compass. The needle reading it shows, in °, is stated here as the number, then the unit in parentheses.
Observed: 255 (°)
